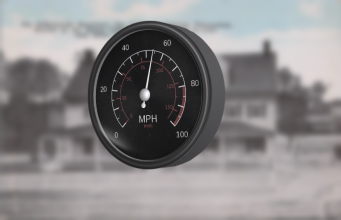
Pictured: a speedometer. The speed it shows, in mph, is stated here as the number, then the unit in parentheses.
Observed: 55 (mph)
